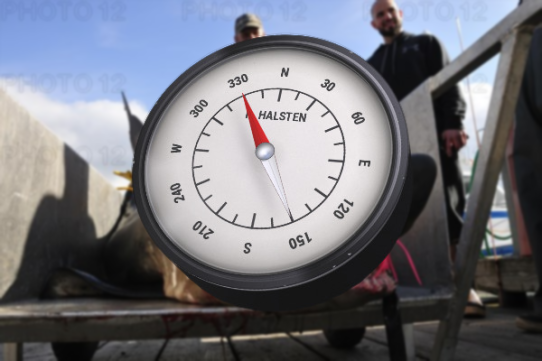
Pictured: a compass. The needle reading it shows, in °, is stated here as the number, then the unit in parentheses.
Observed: 330 (°)
